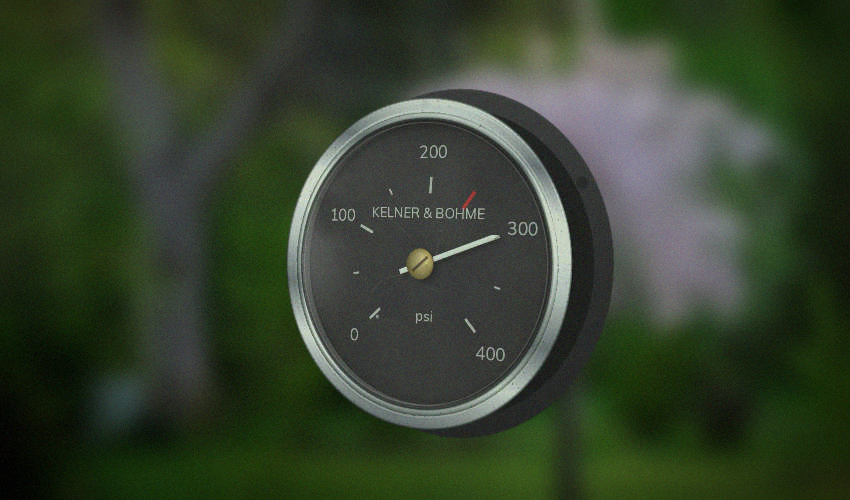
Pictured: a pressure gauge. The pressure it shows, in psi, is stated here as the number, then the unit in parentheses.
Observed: 300 (psi)
